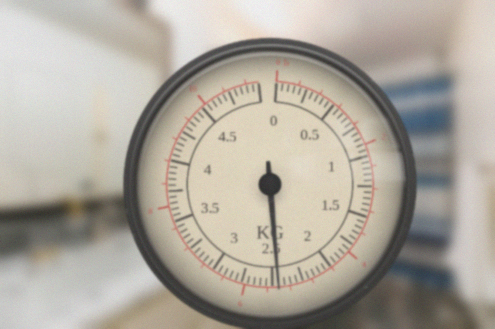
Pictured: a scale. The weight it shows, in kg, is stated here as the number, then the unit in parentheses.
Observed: 2.45 (kg)
